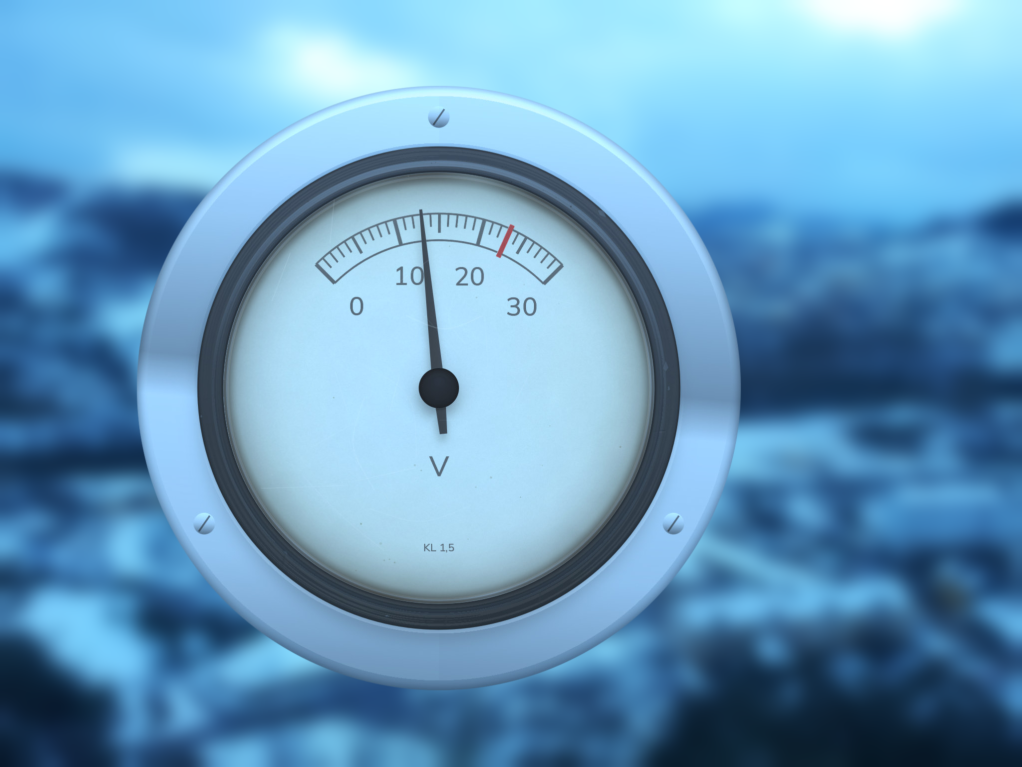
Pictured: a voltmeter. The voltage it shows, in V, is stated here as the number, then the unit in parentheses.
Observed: 13 (V)
